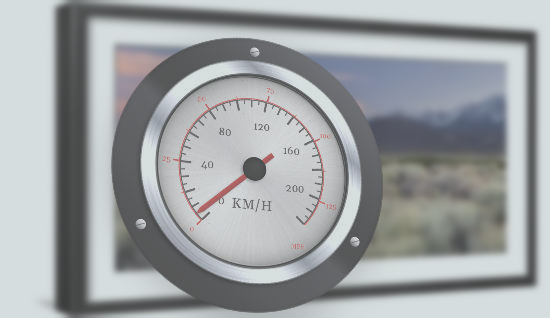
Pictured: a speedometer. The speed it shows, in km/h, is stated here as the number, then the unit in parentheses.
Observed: 5 (km/h)
